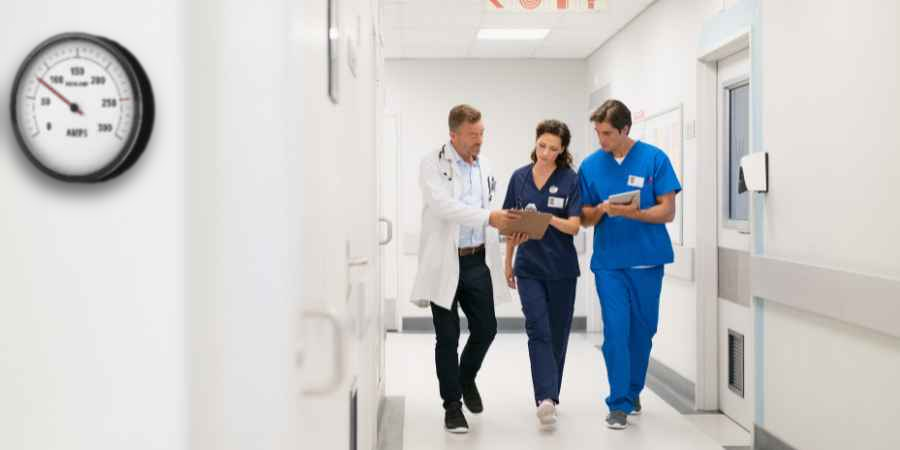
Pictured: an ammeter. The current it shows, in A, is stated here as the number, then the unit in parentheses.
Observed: 80 (A)
